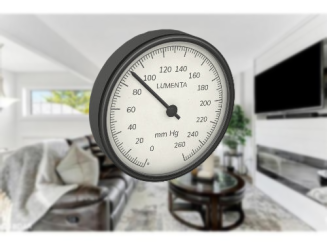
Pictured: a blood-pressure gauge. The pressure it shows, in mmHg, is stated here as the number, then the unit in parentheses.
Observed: 90 (mmHg)
